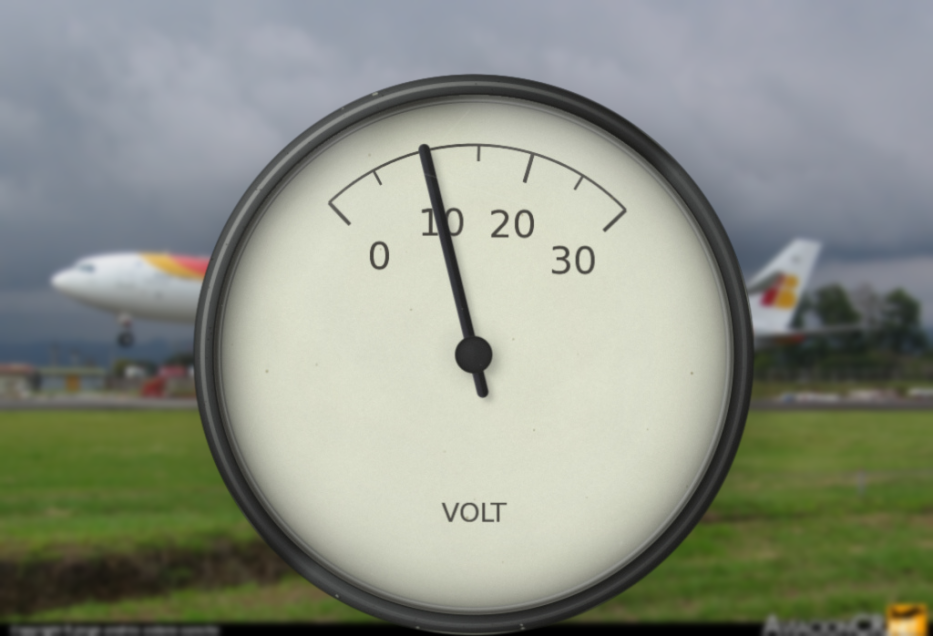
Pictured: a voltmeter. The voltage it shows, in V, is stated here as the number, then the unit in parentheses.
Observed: 10 (V)
